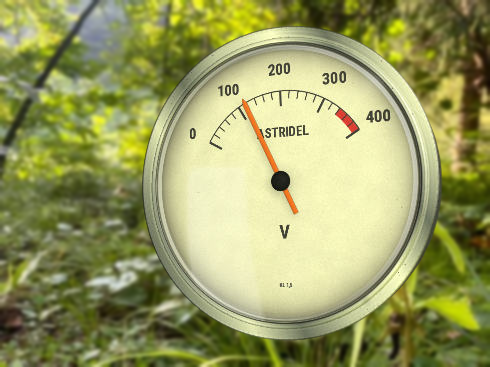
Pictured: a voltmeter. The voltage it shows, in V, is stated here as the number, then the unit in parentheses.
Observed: 120 (V)
